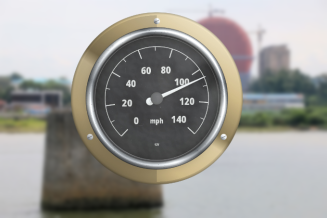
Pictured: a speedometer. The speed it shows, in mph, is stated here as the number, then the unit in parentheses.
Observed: 105 (mph)
